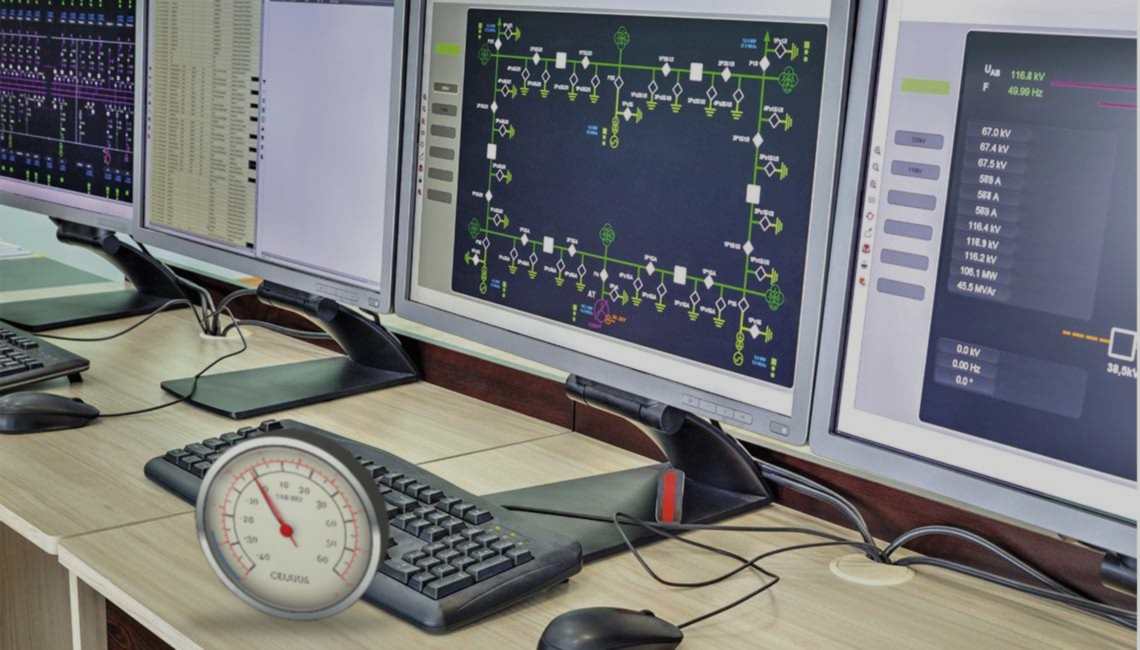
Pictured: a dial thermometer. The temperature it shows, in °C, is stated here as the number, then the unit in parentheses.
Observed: 0 (°C)
